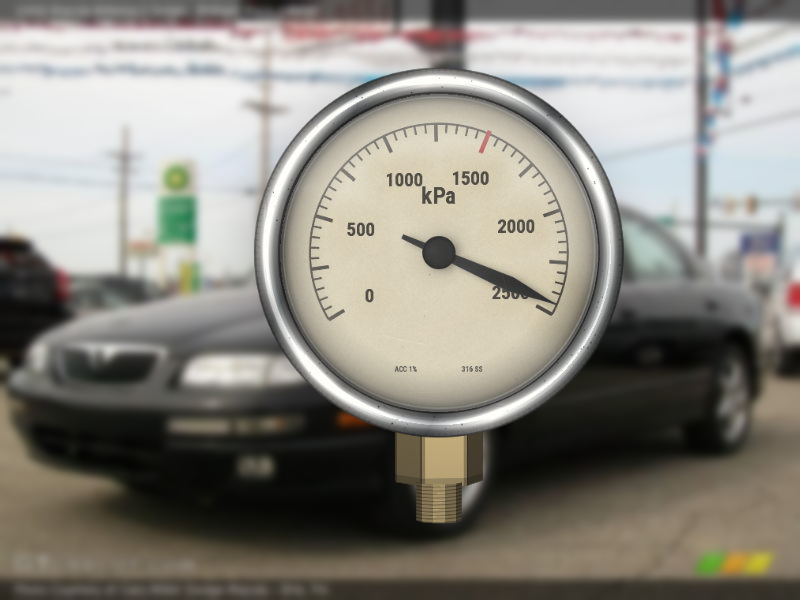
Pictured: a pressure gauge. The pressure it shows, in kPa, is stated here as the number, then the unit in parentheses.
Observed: 2450 (kPa)
